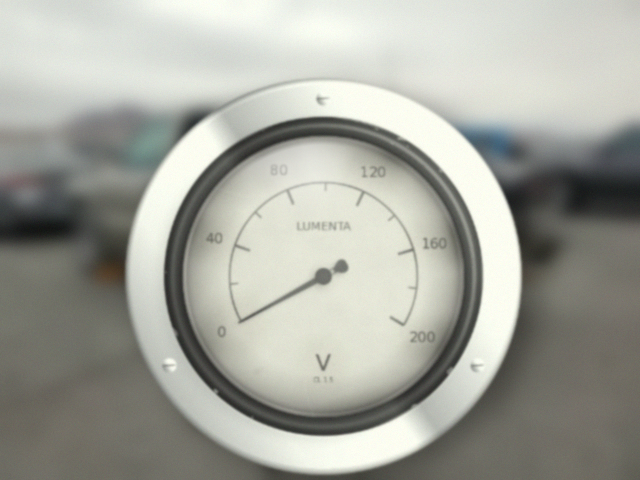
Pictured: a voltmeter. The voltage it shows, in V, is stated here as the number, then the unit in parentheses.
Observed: 0 (V)
